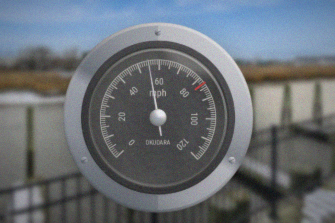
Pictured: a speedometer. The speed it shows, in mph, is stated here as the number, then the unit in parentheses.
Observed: 55 (mph)
